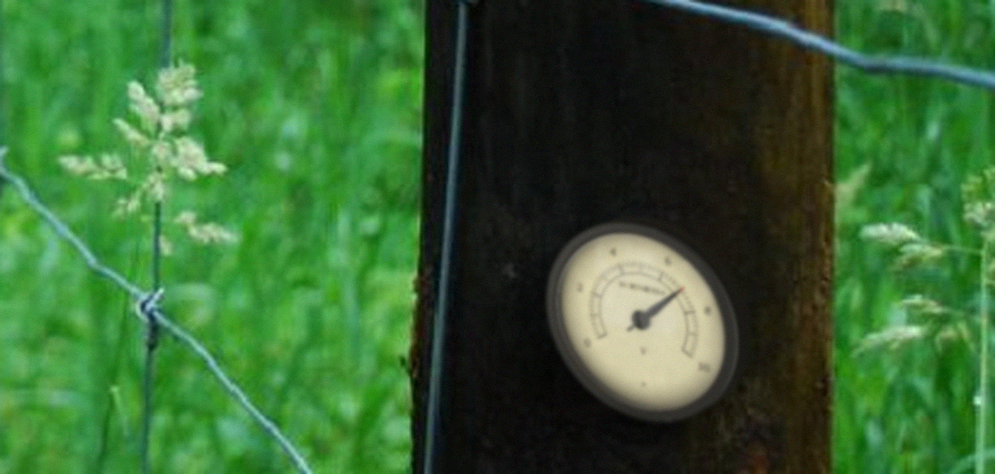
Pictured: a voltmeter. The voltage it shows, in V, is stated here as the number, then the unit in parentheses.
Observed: 7 (V)
